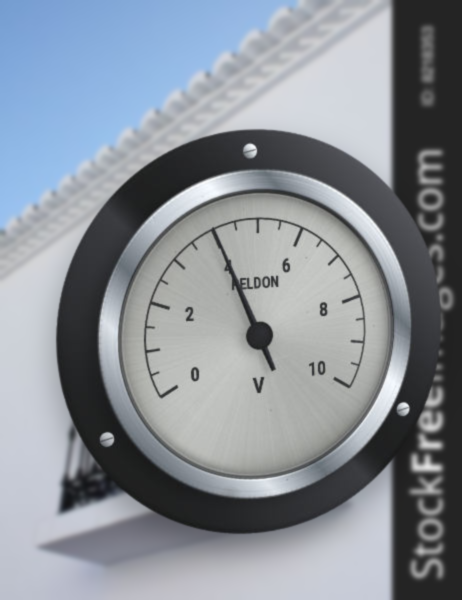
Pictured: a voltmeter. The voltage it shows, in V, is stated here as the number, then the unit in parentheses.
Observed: 4 (V)
